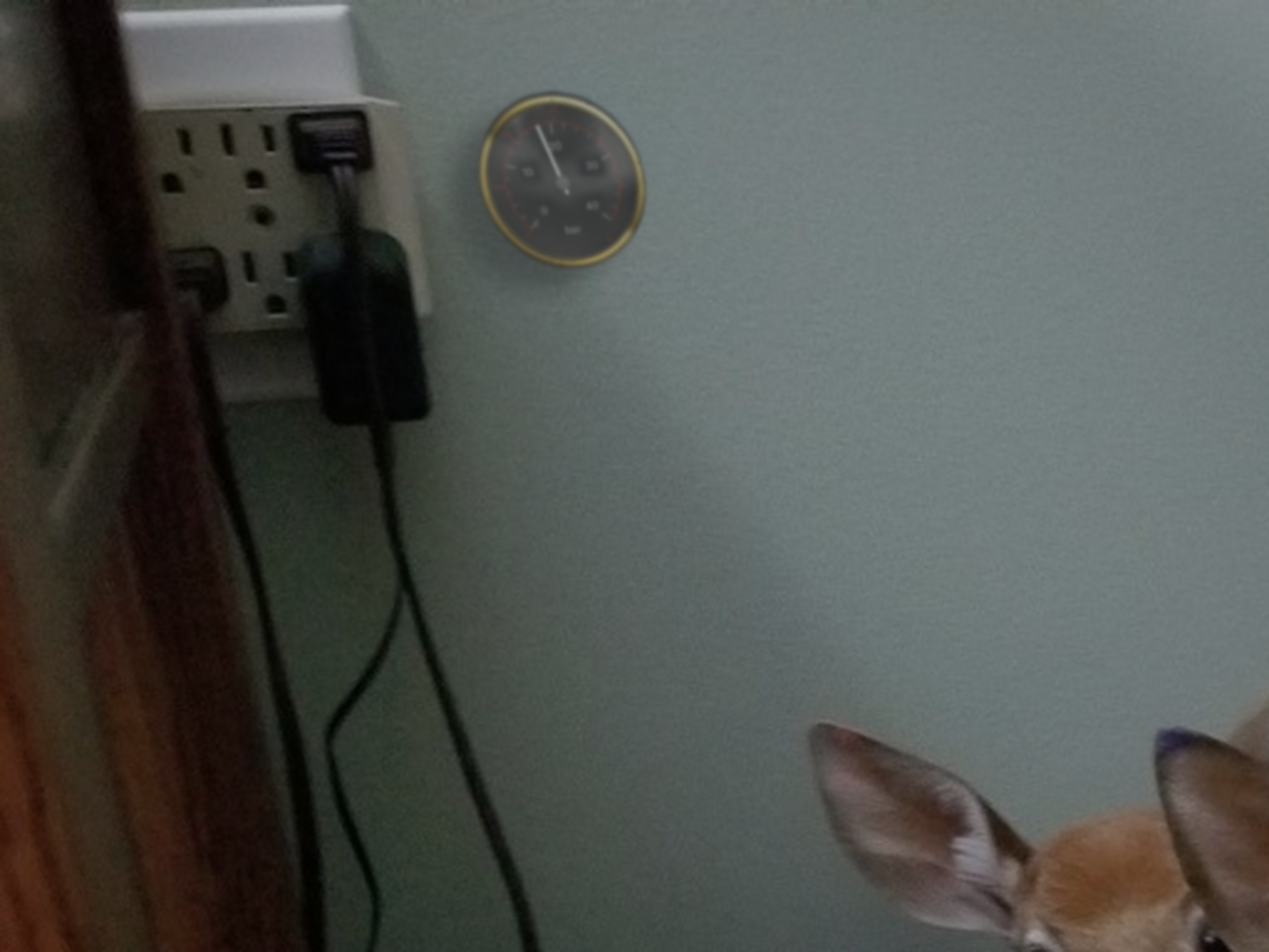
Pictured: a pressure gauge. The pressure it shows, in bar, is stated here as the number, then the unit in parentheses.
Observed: 18 (bar)
